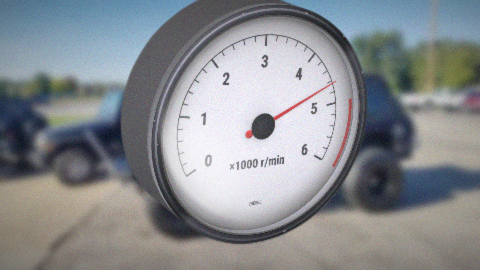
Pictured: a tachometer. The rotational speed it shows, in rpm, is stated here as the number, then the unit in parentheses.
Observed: 4600 (rpm)
